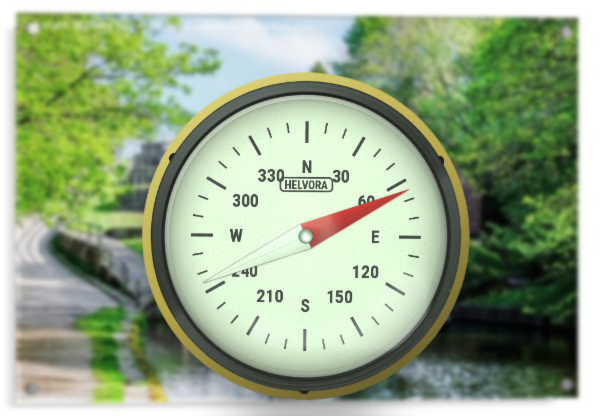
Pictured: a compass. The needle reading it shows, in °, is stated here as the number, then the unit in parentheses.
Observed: 65 (°)
